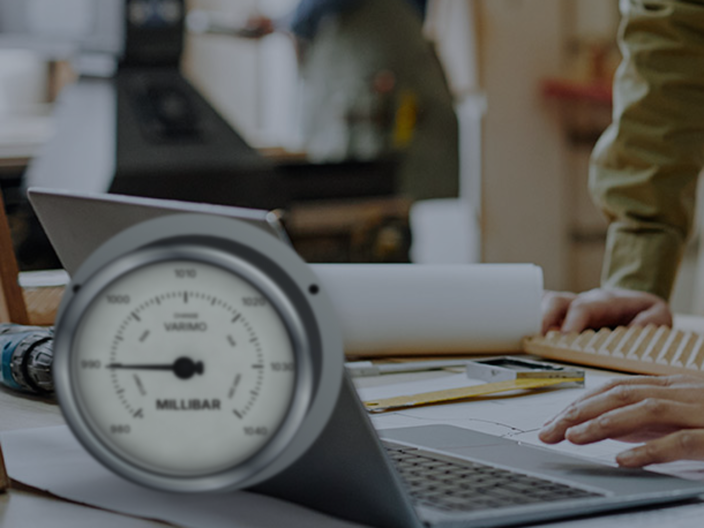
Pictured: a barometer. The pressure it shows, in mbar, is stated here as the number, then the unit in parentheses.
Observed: 990 (mbar)
